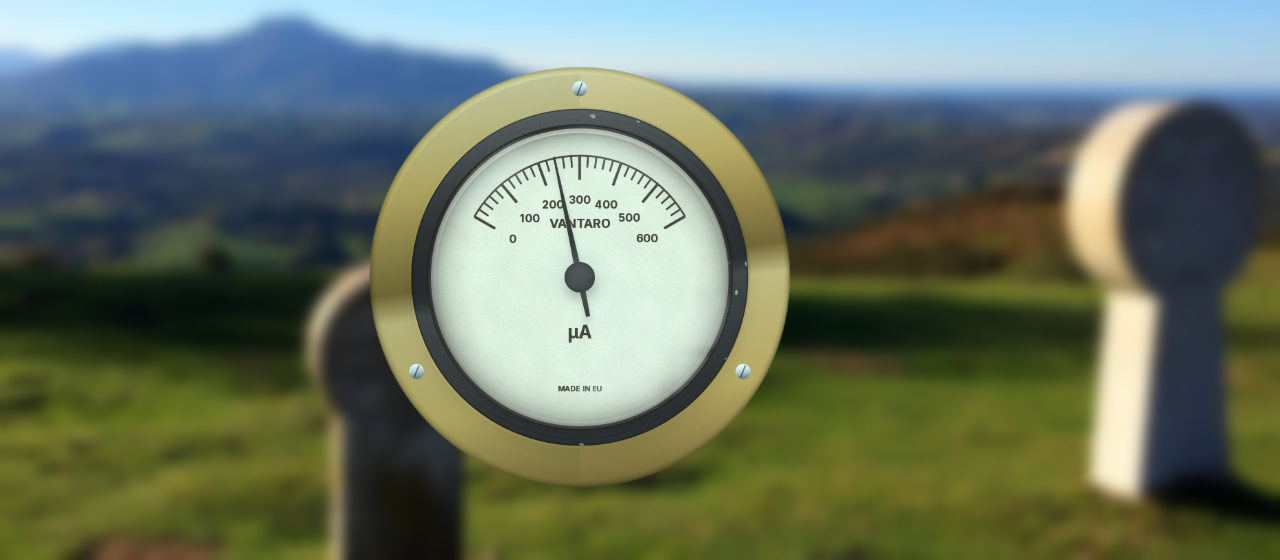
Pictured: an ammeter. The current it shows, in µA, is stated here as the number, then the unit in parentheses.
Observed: 240 (µA)
